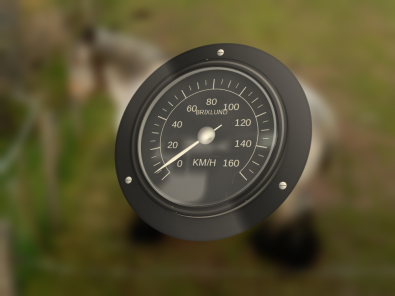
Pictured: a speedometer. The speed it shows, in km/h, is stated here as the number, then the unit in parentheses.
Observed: 5 (km/h)
